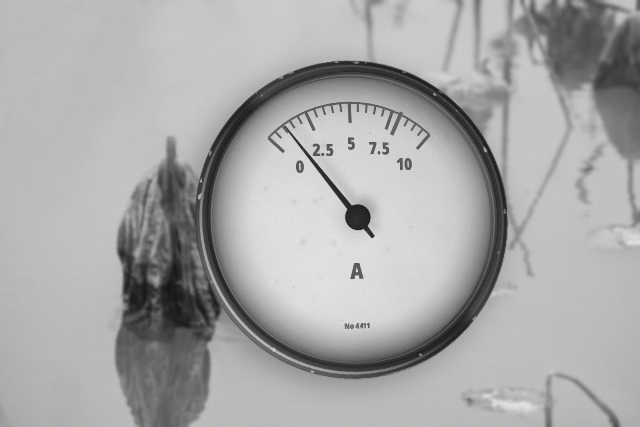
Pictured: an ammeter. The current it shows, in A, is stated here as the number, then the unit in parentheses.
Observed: 1 (A)
